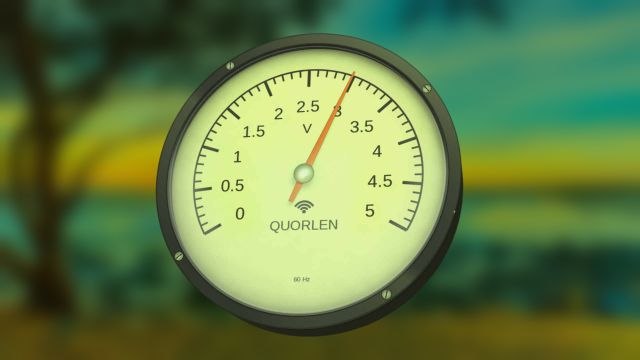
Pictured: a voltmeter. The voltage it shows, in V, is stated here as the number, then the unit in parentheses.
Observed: 3 (V)
